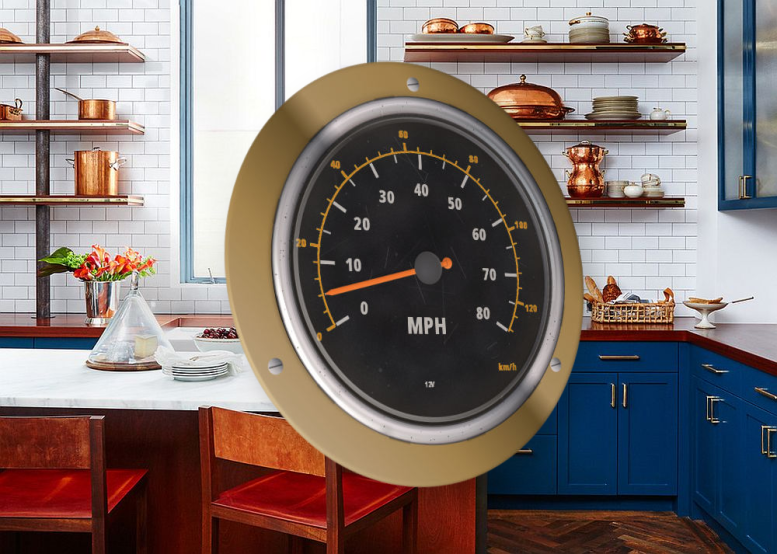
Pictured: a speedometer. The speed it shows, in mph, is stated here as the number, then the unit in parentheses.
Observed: 5 (mph)
